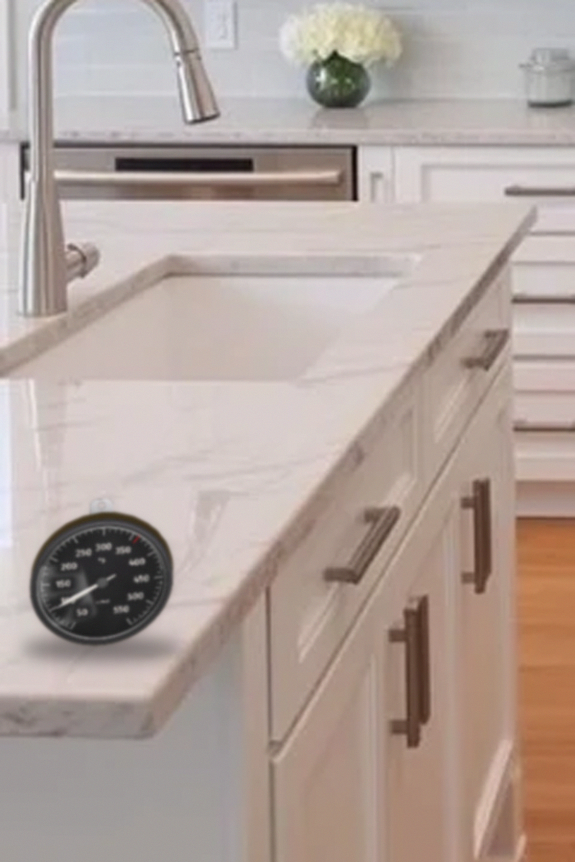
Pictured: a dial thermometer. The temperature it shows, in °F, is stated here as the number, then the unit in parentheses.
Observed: 100 (°F)
